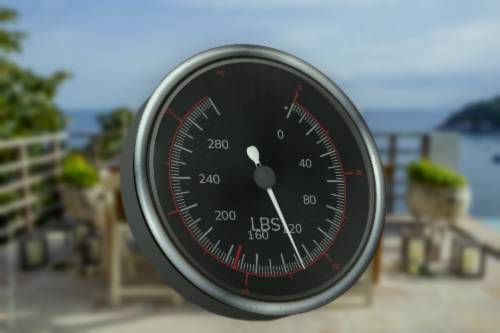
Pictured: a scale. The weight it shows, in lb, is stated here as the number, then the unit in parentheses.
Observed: 130 (lb)
